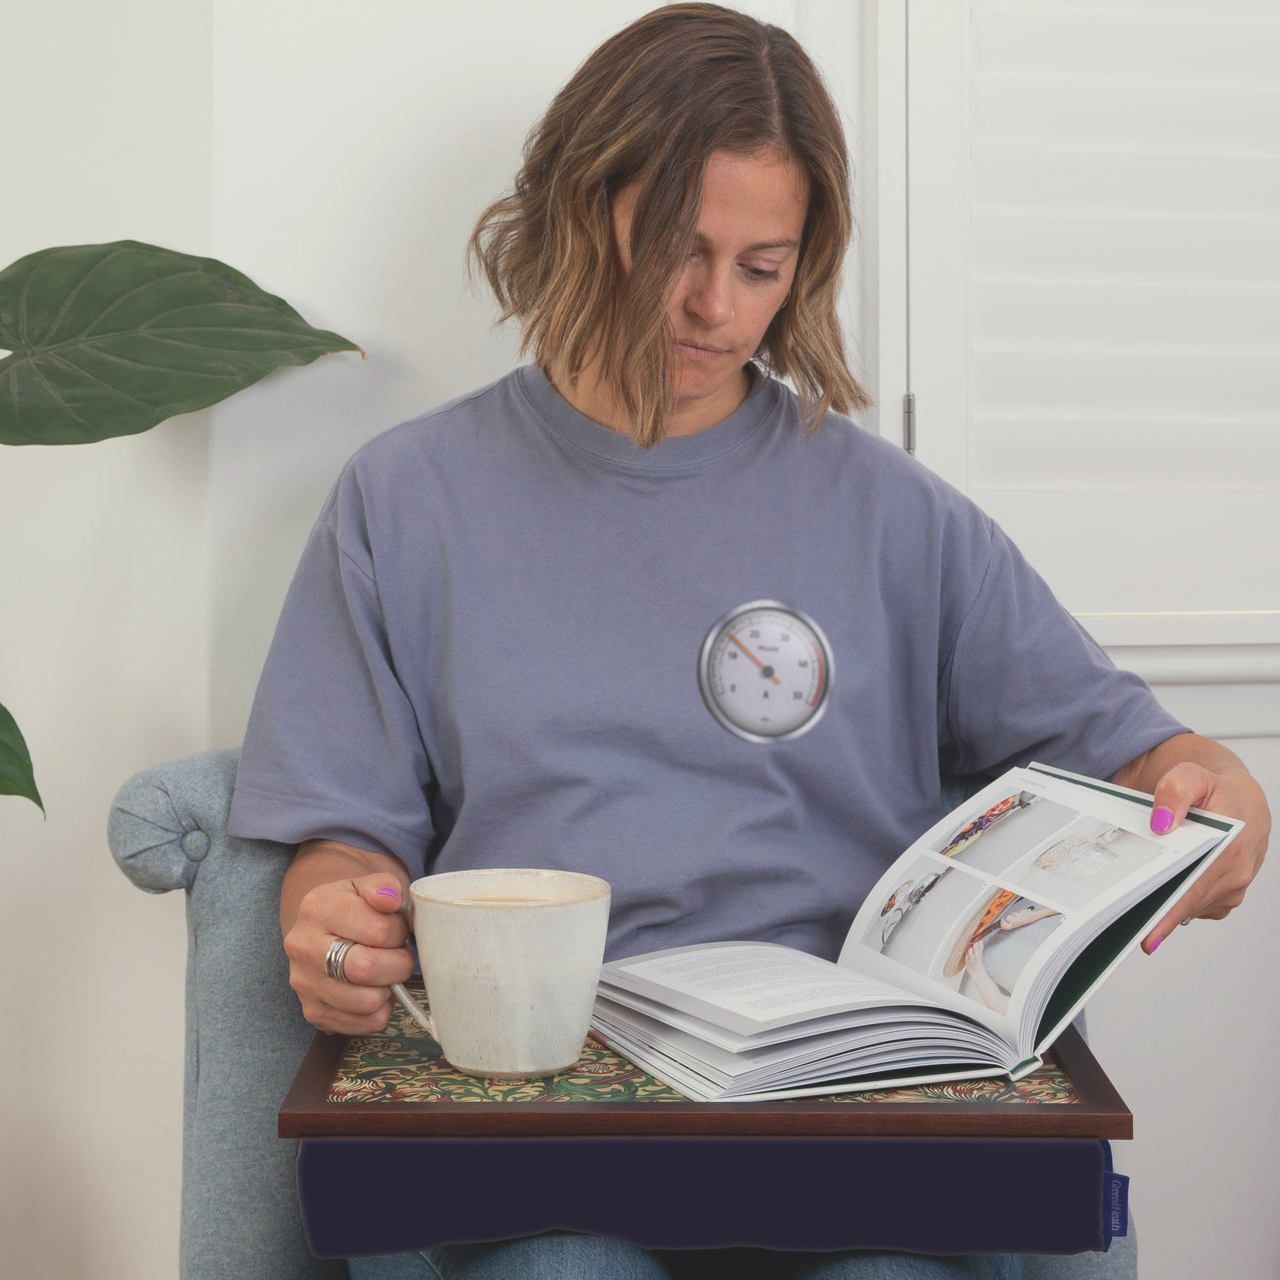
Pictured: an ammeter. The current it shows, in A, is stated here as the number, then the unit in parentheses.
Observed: 14 (A)
